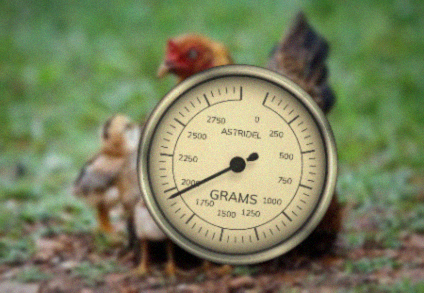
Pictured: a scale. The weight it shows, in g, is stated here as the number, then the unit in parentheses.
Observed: 1950 (g)
